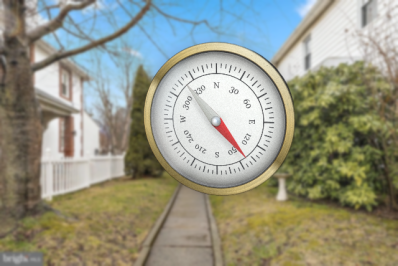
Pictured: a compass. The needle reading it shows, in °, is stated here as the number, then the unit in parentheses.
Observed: 140 (°)
